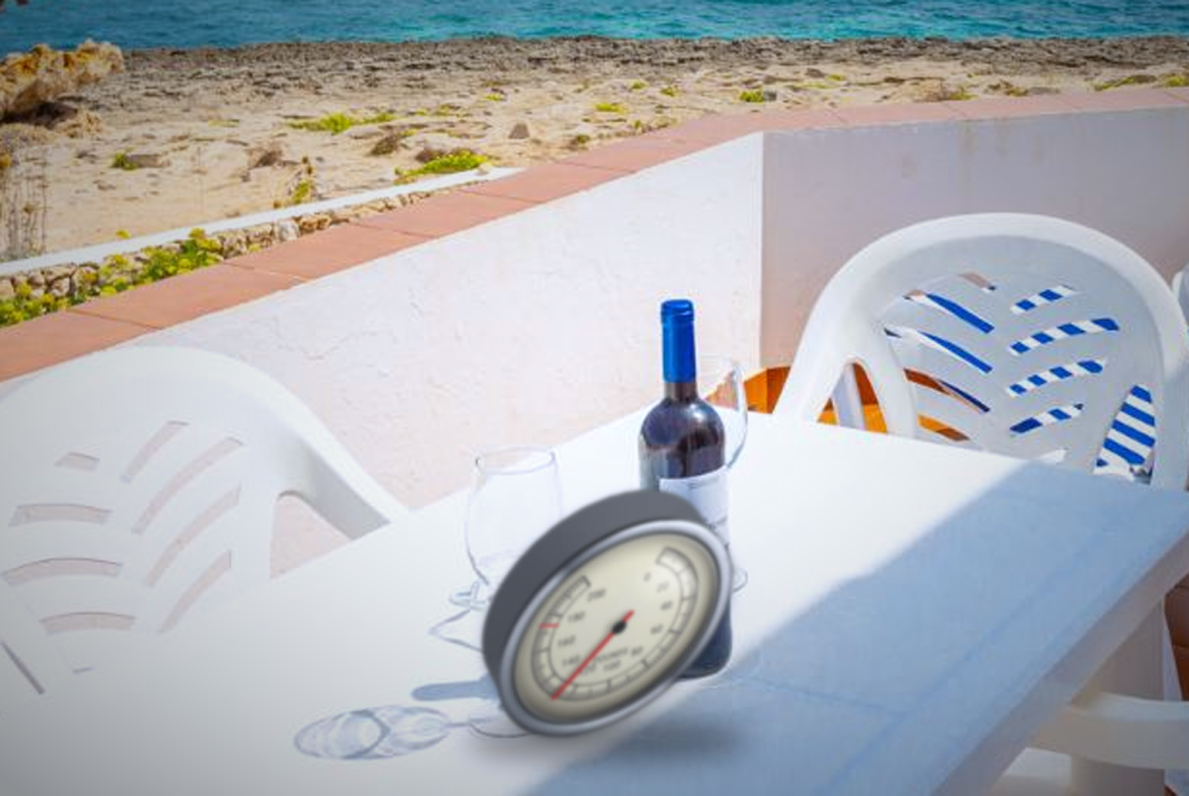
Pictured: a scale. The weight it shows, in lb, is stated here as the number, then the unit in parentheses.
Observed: 130 (lb)
